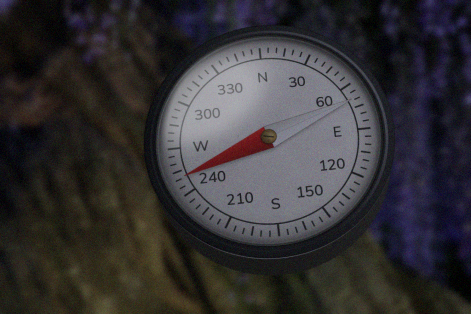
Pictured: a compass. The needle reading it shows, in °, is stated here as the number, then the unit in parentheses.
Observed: 250 (°)
